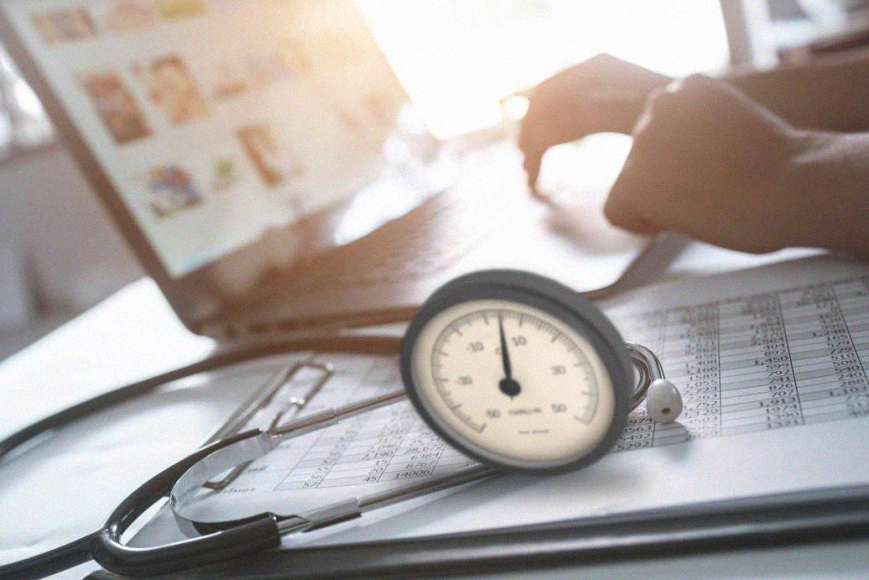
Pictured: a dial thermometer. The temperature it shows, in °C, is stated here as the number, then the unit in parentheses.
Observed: 5 (°C)
